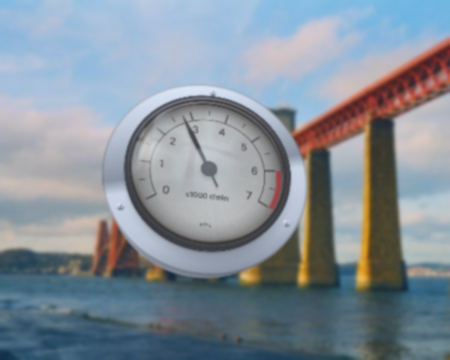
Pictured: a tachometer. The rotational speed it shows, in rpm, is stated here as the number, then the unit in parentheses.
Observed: 2750 (rpm)
